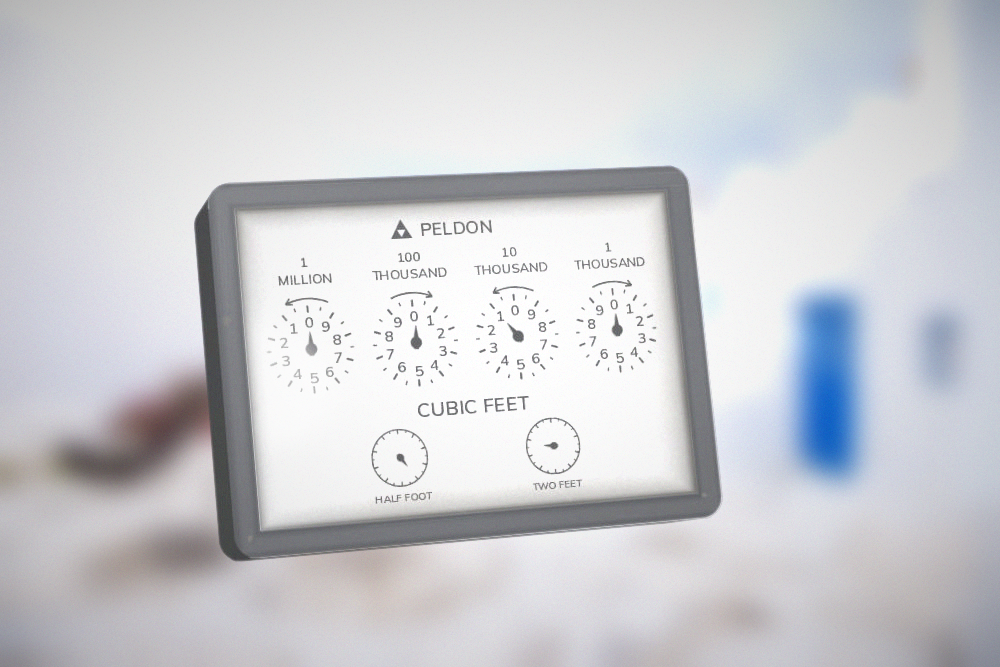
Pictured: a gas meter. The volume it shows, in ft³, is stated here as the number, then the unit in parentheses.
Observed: 1000 (ft³)
